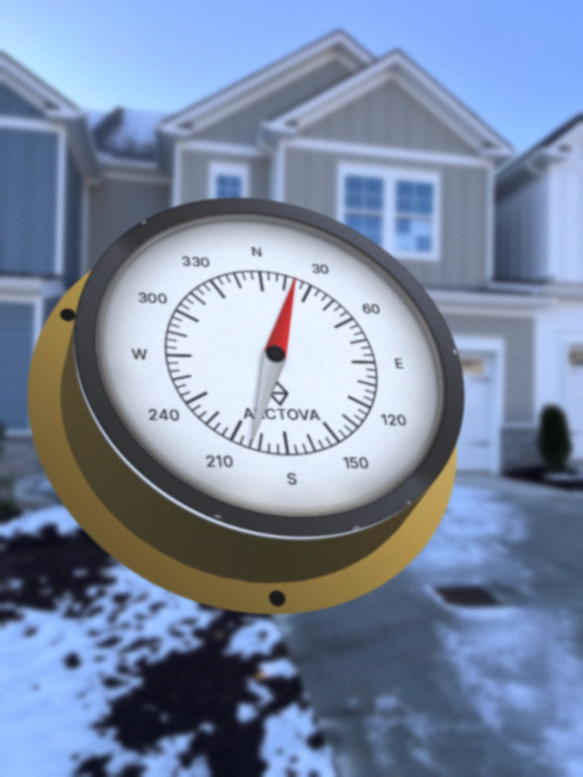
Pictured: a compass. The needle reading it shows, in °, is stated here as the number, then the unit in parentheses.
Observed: 20 (°)
